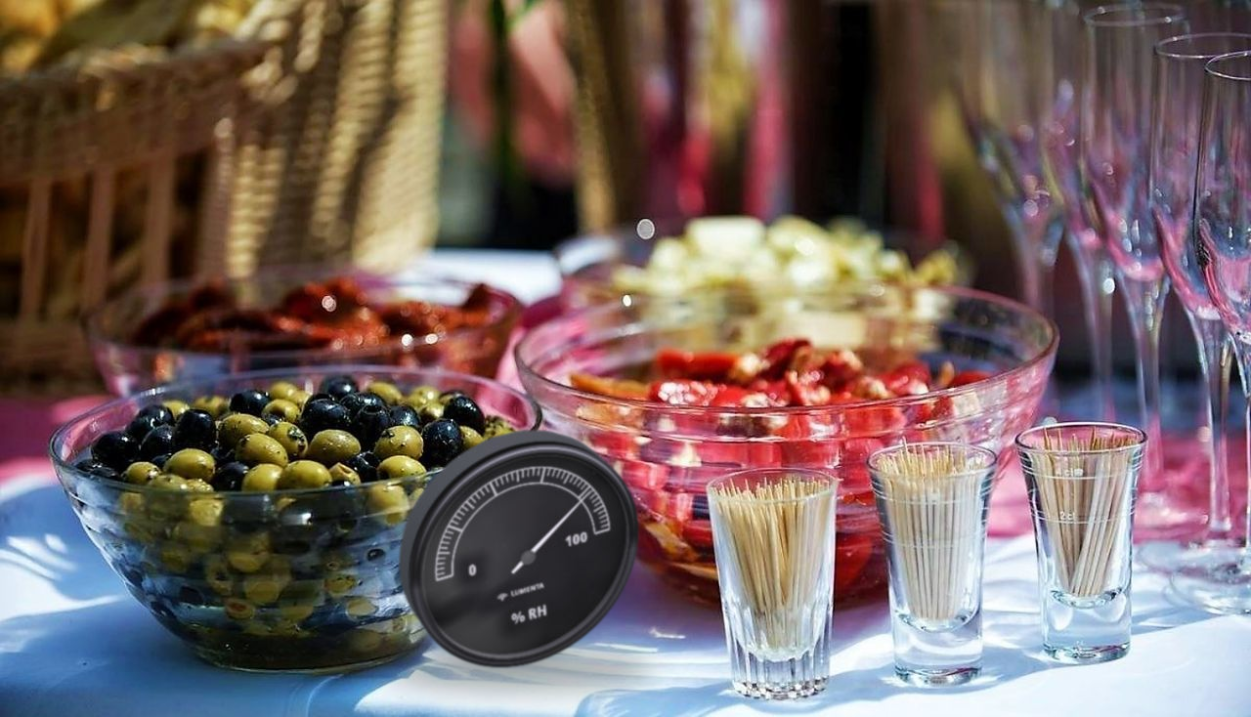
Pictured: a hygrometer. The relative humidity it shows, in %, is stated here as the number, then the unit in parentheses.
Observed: 80 (%)
